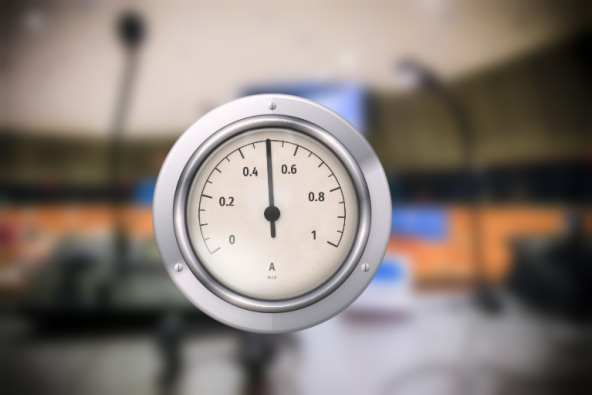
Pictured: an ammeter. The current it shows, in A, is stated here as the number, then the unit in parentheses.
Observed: 0.5 (A)
